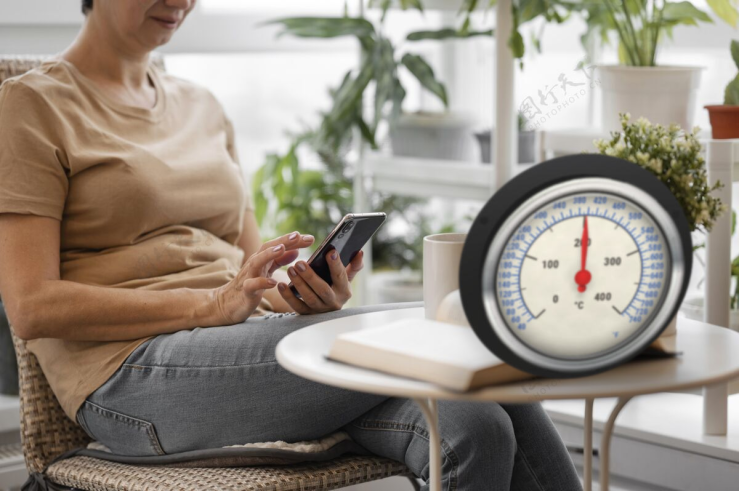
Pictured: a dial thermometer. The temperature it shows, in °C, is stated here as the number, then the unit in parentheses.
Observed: 200 (°C)
